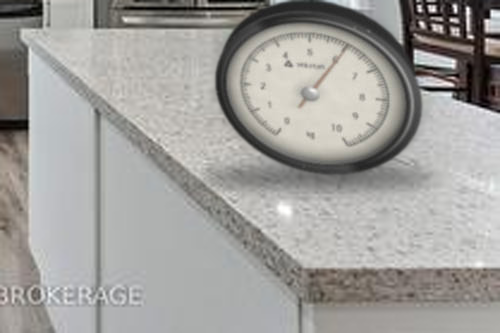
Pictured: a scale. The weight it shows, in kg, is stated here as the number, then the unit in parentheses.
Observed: 6 (kg)
